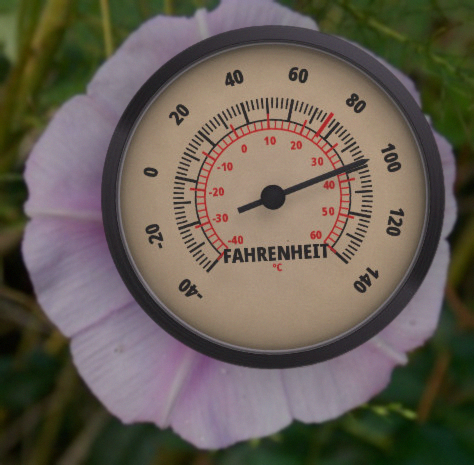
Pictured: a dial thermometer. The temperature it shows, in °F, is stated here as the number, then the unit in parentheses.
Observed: 98 (°F)
